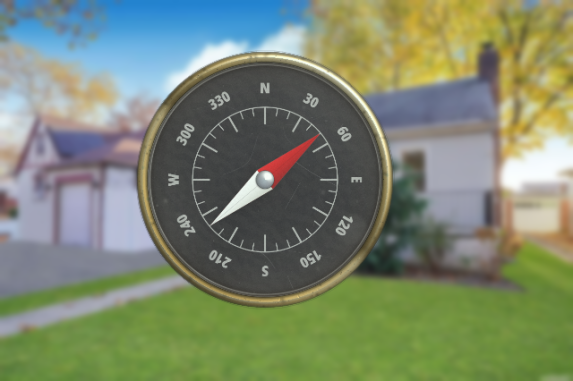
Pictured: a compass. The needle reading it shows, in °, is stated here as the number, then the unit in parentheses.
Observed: 50 (°)
